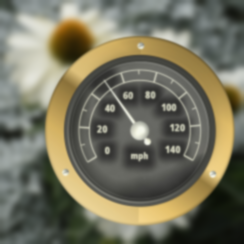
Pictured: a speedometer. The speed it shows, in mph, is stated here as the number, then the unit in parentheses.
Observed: 50 (mph)
